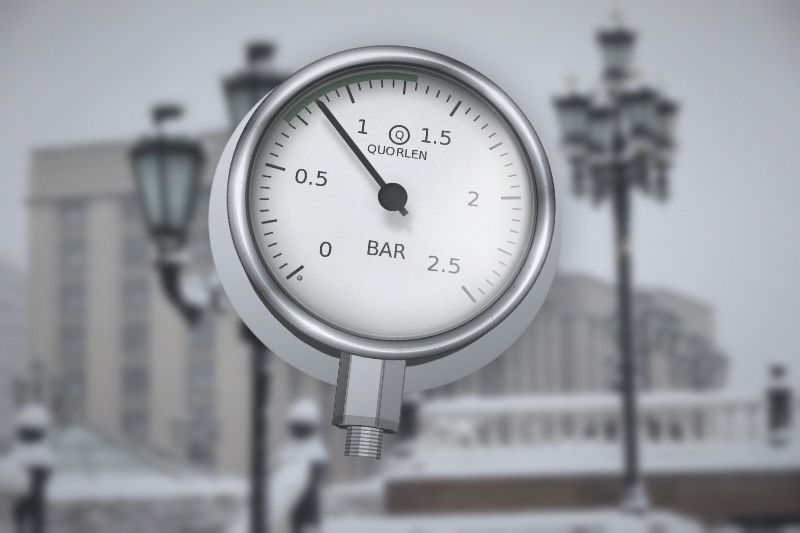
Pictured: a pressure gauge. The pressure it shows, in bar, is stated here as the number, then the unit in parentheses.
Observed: 0.85 (bar)
